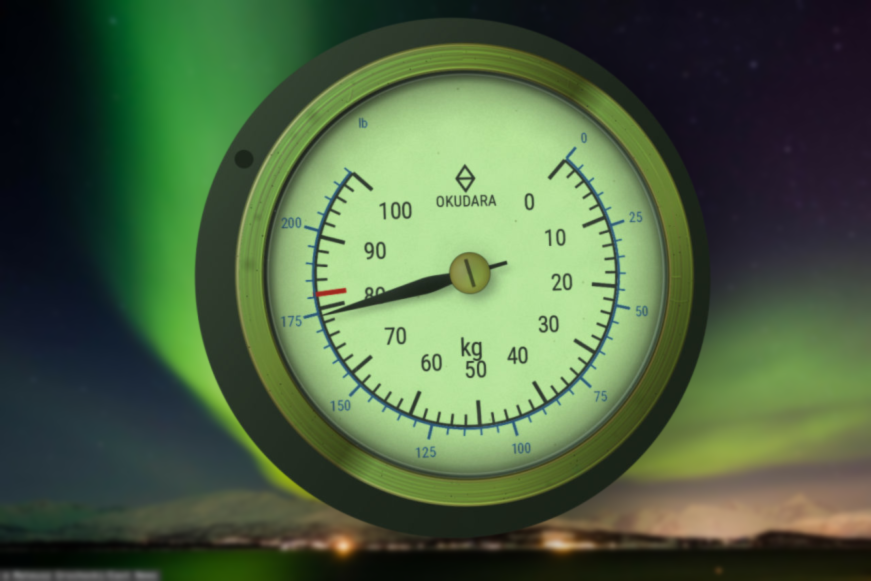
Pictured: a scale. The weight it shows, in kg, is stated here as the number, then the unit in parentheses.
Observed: 79 (kg)
